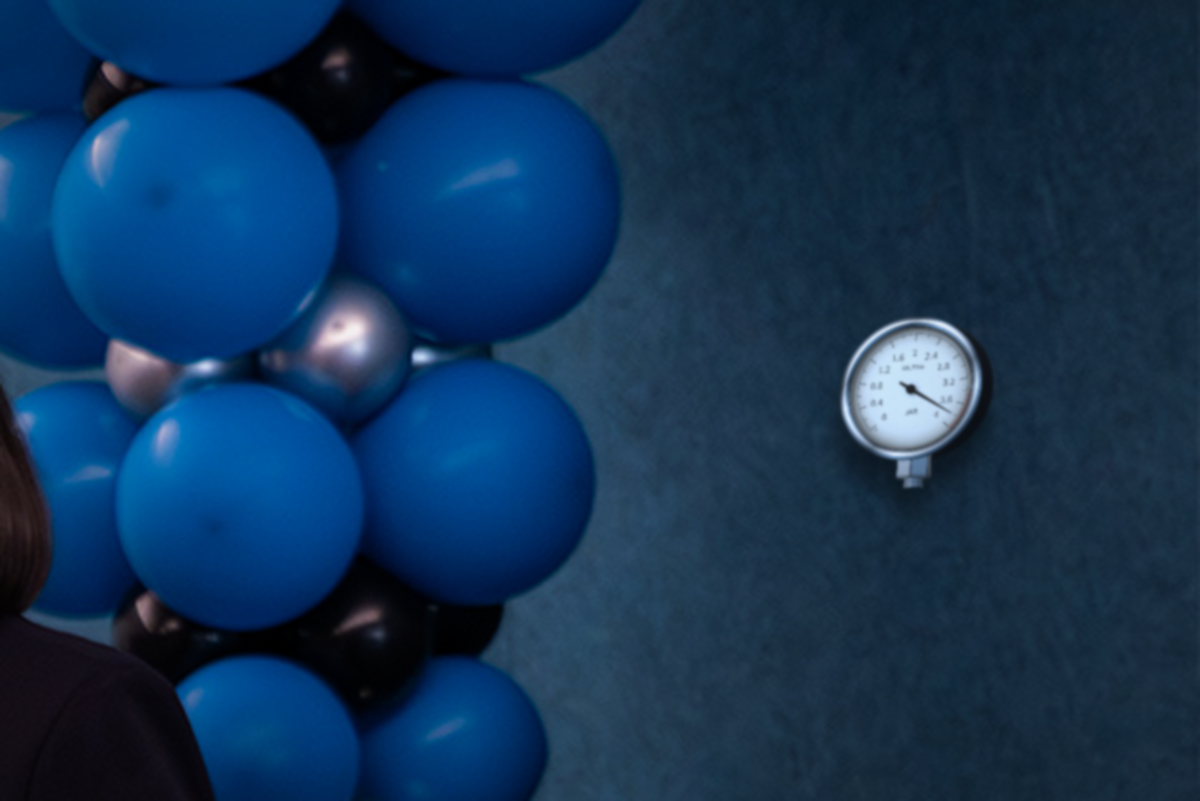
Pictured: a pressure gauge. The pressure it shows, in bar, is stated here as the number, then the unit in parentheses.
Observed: 3.8 (bar)
